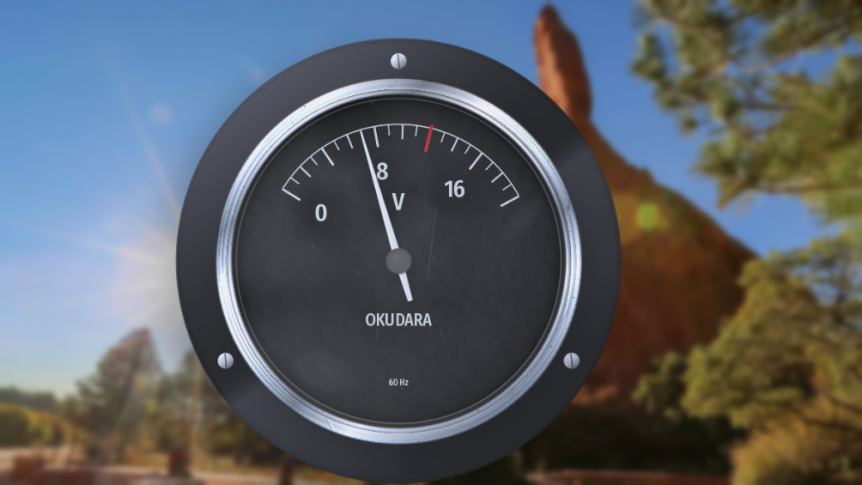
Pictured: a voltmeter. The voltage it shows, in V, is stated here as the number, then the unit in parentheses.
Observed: 7 (V)
